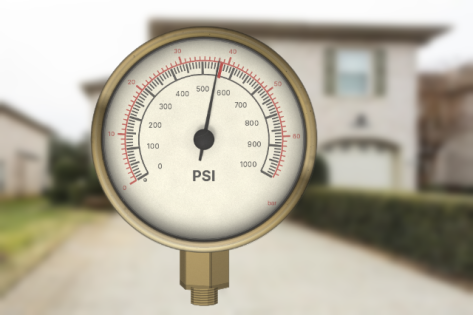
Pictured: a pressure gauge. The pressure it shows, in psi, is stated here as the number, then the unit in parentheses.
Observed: 550 (psi)
